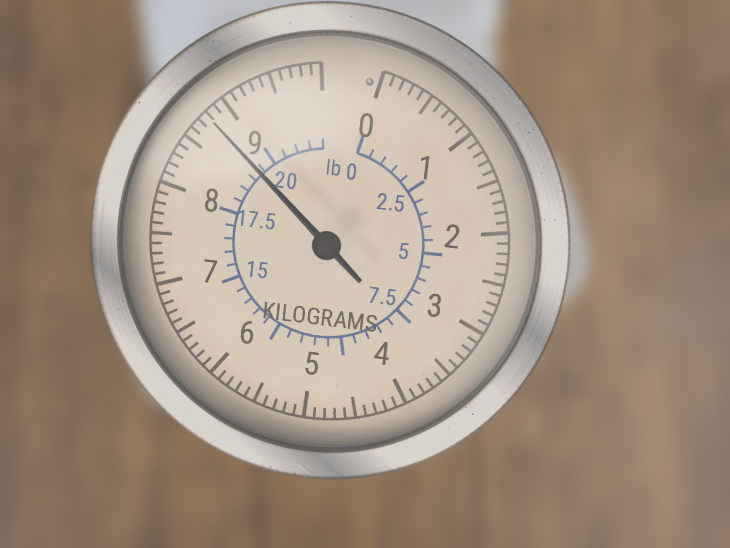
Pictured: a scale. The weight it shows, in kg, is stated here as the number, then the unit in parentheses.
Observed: 8.8 (kg)
